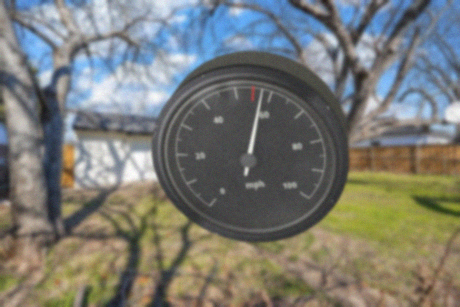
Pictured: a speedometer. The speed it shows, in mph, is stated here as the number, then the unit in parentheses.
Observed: 57.5 (mph)
